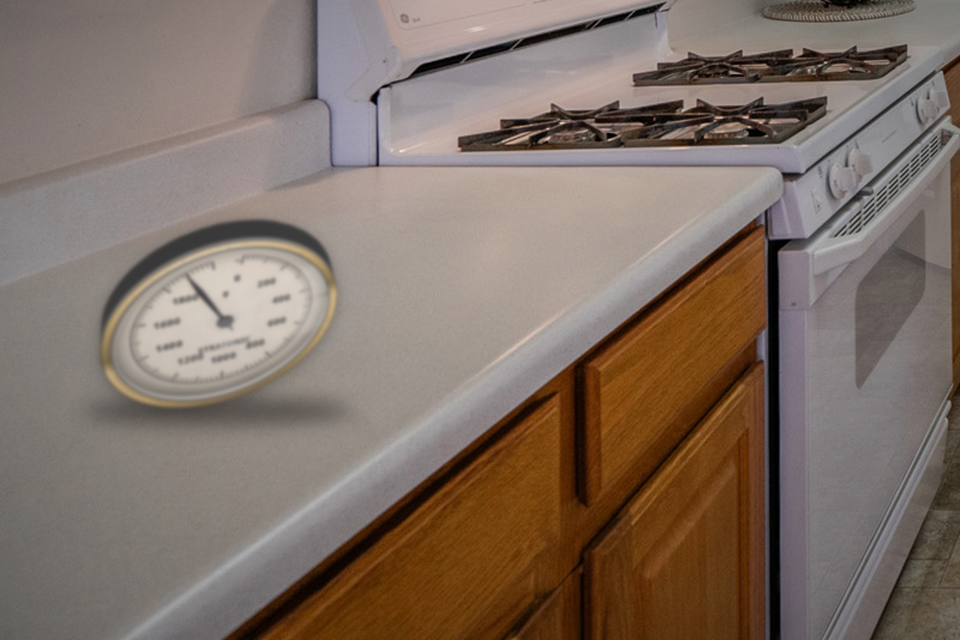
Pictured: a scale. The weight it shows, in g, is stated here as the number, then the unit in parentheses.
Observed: 1900 (g)
